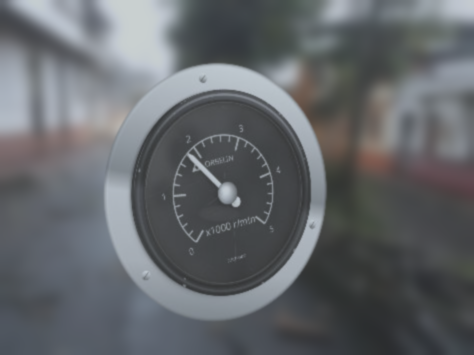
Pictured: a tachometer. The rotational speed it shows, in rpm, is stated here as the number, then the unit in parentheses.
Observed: 1800 (rpm)
